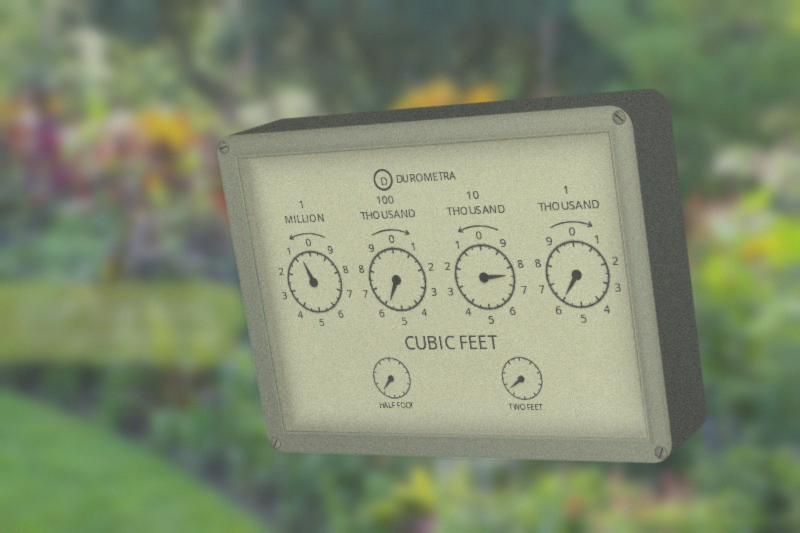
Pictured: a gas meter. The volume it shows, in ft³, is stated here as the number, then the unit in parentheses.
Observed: 57600 (ft³)
